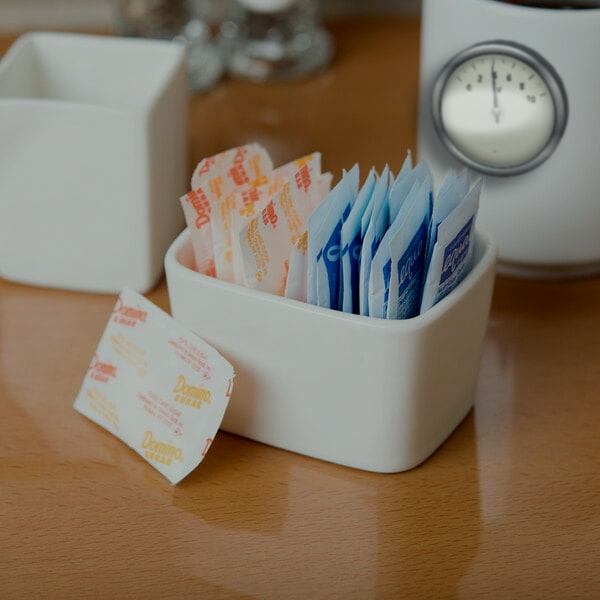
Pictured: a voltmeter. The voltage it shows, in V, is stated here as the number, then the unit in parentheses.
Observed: 4 (V)
